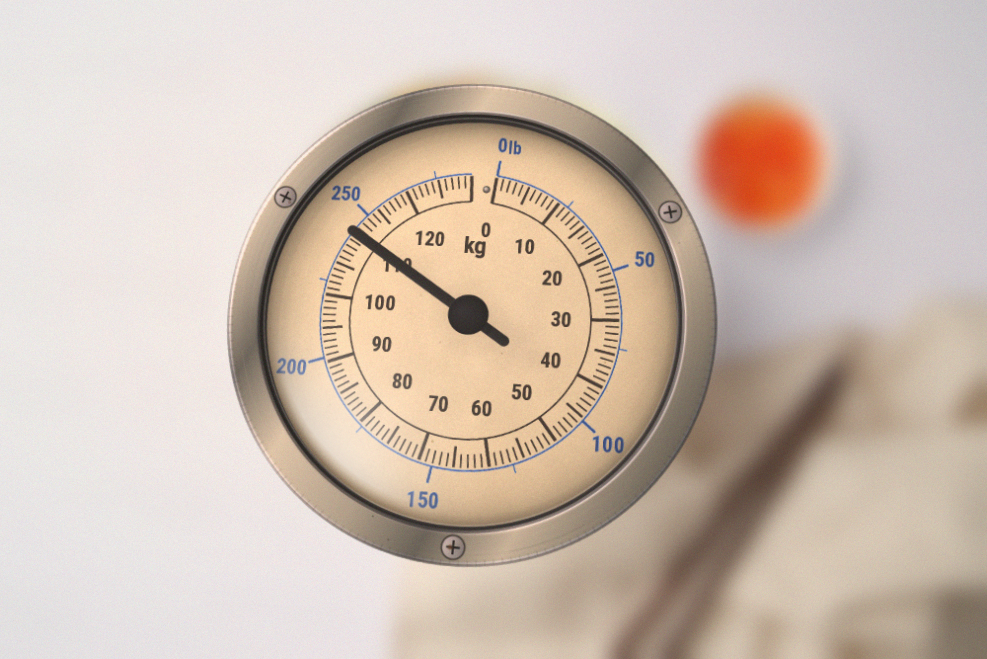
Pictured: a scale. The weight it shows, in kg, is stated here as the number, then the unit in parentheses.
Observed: 110 (kg)
